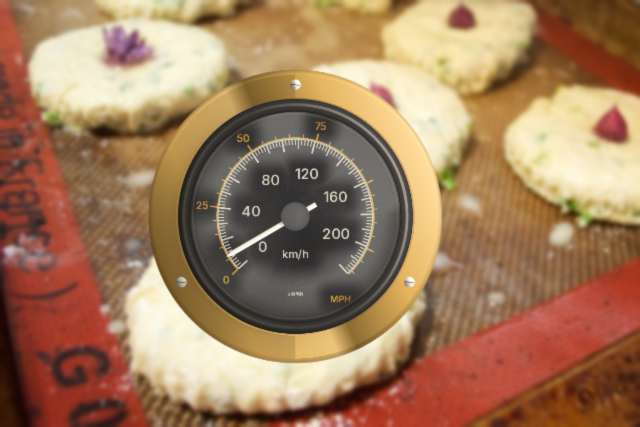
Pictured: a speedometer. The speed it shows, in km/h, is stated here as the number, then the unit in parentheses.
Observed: 10 (km/h)
